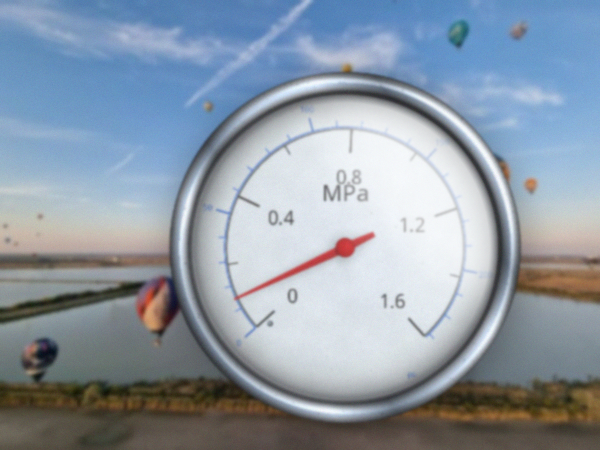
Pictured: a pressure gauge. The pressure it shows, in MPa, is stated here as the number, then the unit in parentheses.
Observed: 0.1 (MPa)
